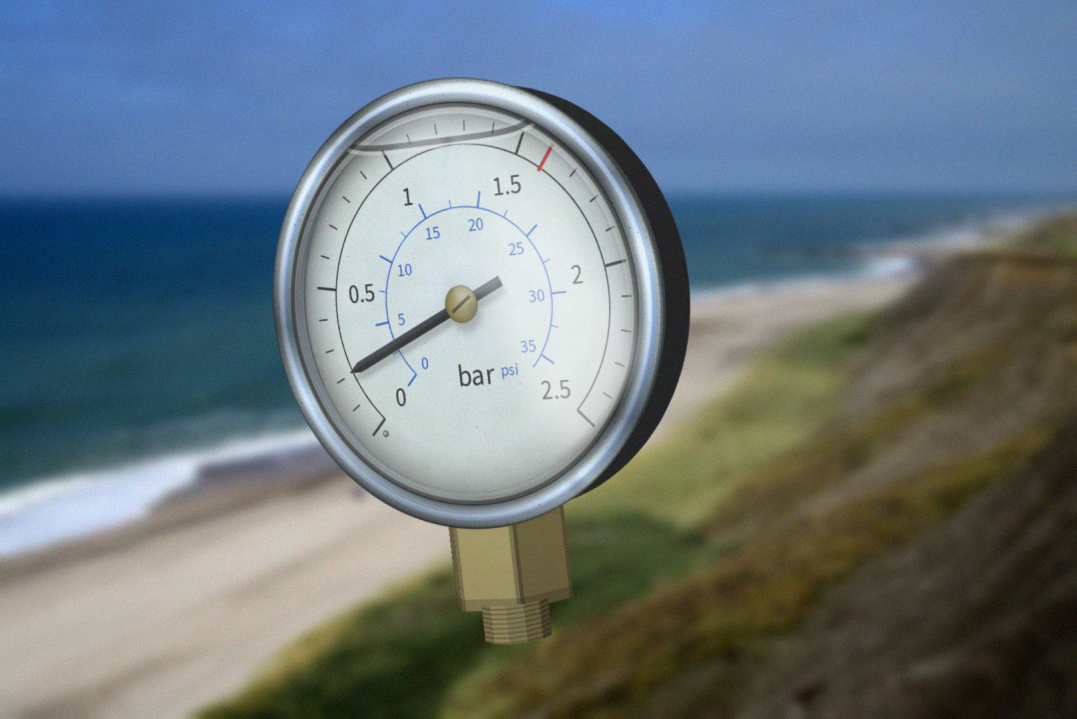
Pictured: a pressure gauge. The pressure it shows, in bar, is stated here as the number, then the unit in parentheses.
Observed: 0.2 (bar)
